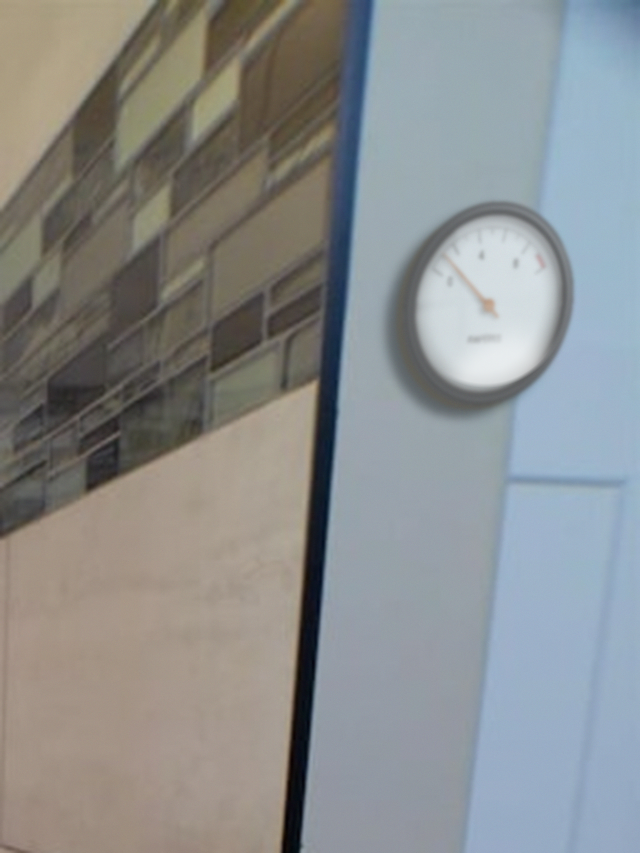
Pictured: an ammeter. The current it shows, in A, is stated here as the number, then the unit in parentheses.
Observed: 1 (A)
